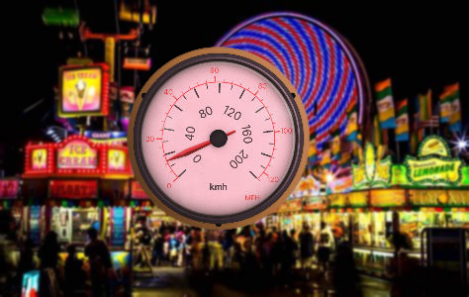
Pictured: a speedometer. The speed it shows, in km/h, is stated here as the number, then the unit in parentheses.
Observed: 15 (km/h)
